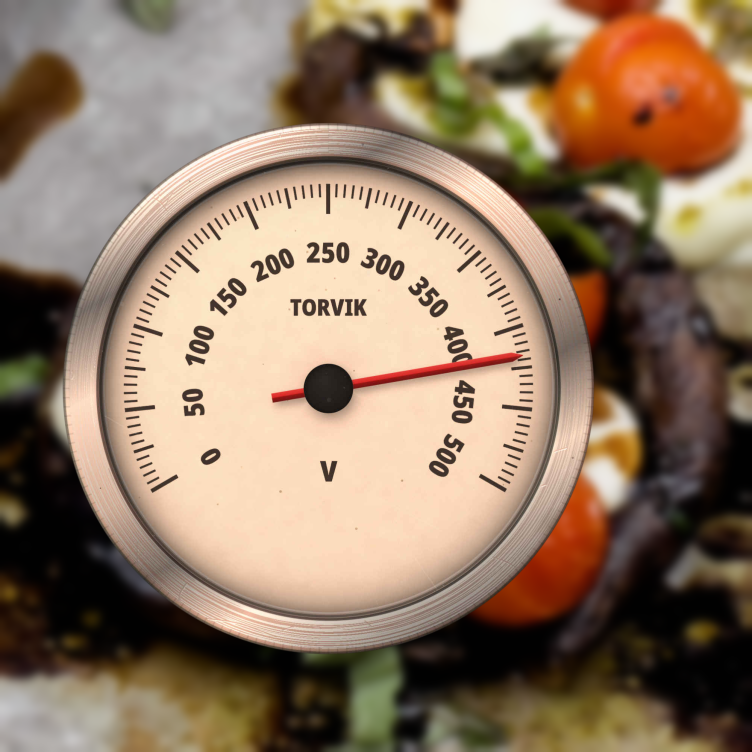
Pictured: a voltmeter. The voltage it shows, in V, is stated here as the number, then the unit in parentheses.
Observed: 417.5 (V)
